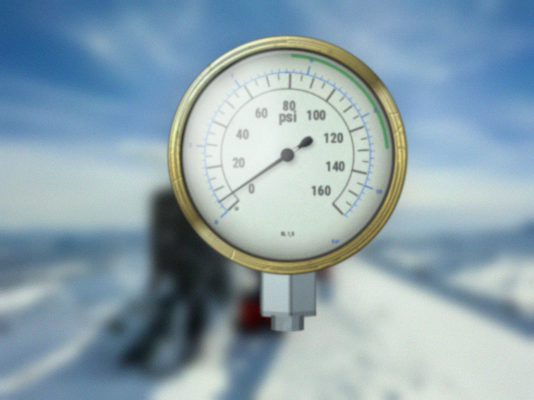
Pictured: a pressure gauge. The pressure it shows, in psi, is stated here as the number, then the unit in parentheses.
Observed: 5 (psi)
